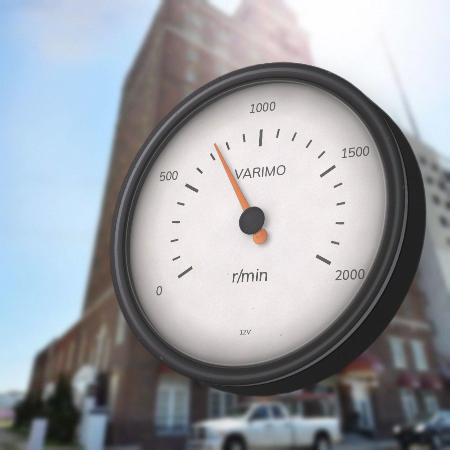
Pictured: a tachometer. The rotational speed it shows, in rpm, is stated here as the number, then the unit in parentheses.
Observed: 750 (rpm)
